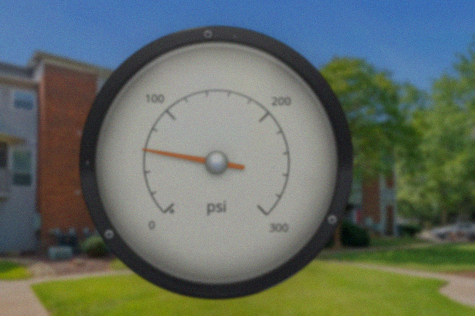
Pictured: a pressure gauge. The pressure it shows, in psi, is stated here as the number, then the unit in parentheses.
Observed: 60 (psi)
